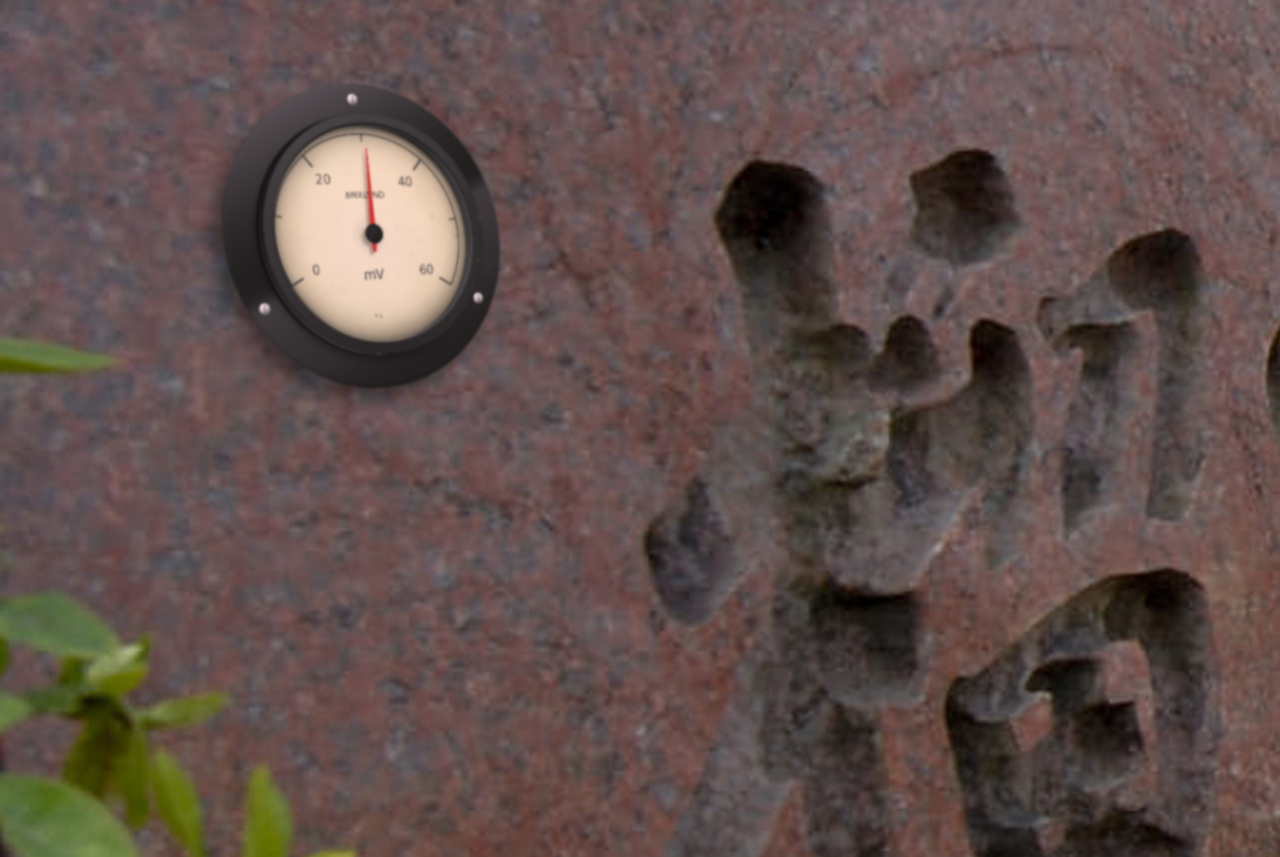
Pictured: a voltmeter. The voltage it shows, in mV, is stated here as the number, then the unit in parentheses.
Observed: 30 (mV)
